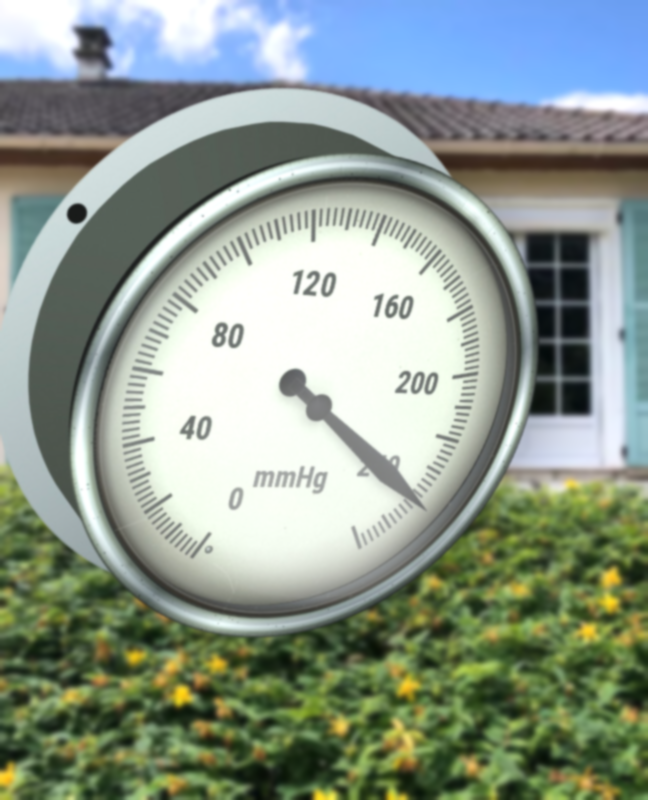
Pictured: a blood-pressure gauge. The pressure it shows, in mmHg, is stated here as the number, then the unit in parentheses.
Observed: 240 (mmHg)
